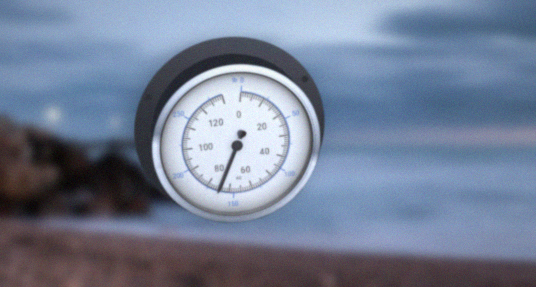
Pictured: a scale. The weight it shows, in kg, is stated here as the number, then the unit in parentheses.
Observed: 75 (kg)
